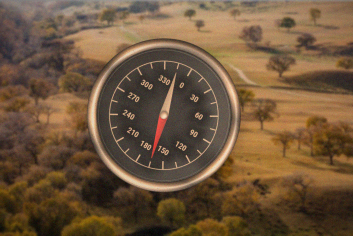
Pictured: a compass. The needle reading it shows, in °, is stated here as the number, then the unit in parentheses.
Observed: 165 (°)
